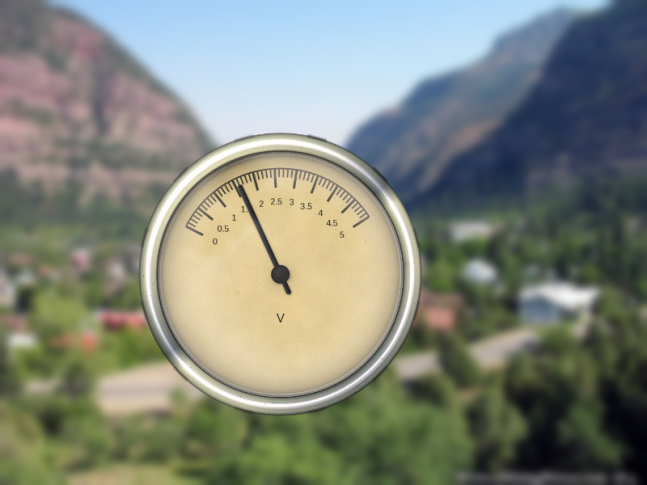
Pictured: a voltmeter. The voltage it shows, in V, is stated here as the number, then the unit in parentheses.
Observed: 1.6 (V)
